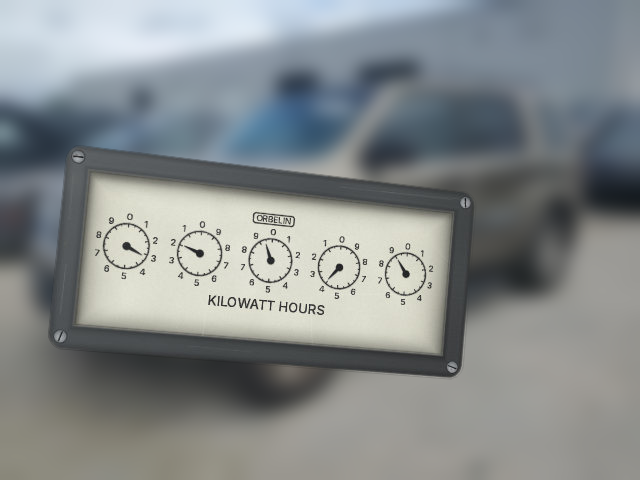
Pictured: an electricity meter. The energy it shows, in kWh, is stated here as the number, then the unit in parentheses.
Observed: 31939 (kWh)
